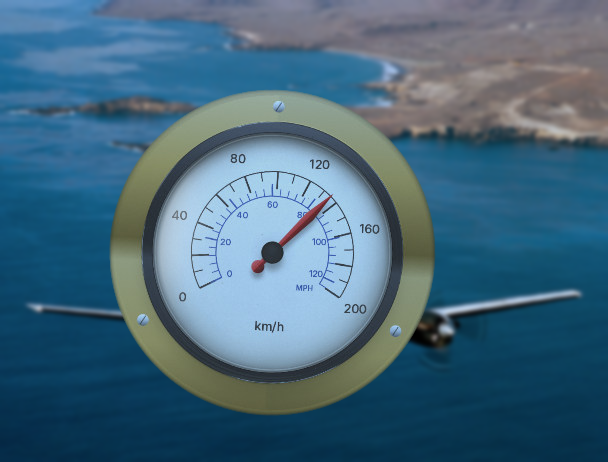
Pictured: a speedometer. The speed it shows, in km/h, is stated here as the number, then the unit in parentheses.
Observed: 135 (km/h)
